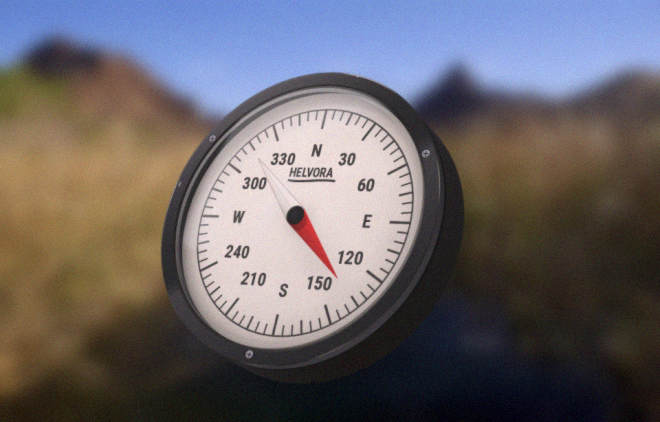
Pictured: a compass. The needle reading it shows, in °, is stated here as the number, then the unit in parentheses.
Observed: 135 (°)
